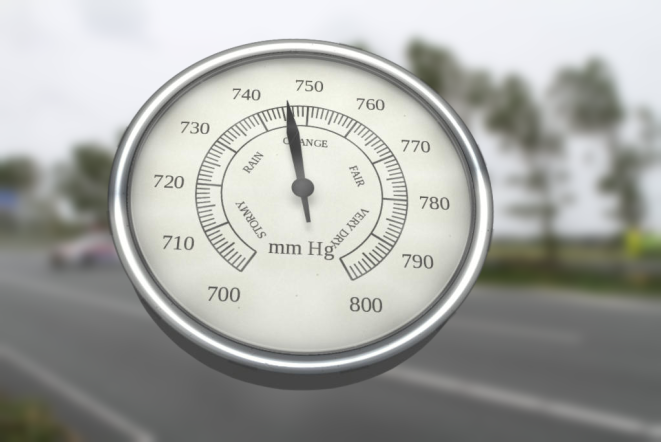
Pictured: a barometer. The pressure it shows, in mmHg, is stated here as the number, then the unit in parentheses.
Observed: 746 (mmHg)
